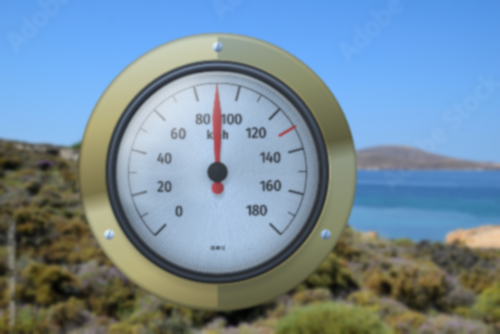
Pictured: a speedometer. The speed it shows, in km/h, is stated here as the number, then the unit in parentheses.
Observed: 90 (km/h)
